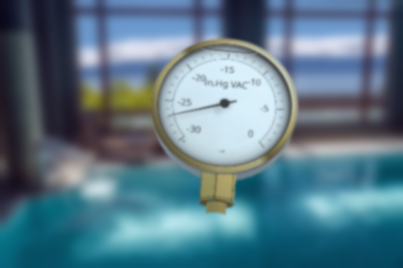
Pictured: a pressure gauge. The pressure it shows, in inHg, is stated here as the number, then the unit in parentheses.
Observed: -27 (inHg)
